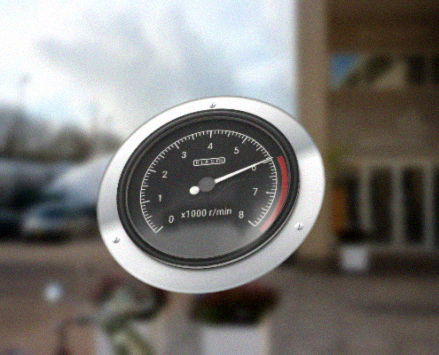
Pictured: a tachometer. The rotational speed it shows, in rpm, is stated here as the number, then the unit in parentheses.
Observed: 6000 (rpm)
